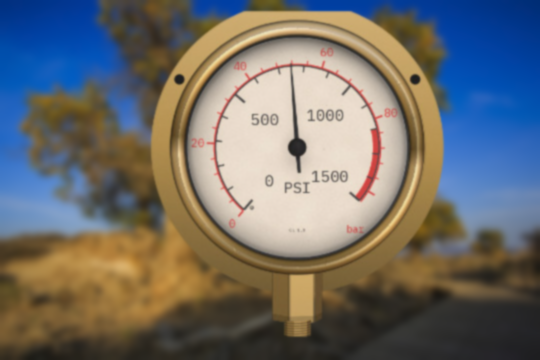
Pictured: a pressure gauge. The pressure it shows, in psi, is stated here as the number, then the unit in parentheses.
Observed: 750 (psi)
